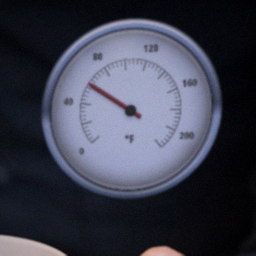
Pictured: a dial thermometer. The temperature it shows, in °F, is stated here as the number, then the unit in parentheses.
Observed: 60 (°F)
